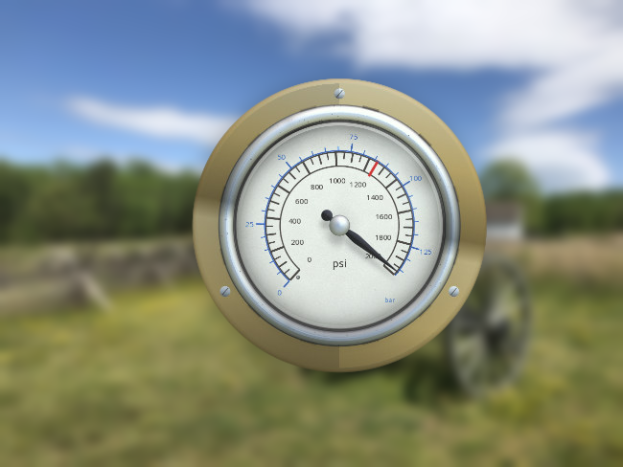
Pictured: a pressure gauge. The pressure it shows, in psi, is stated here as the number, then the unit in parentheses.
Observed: 1975 (psi)
